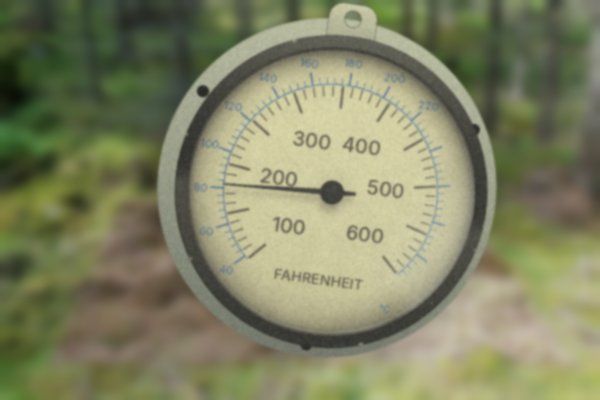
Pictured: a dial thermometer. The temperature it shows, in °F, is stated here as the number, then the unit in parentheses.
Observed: 180 (°F)
